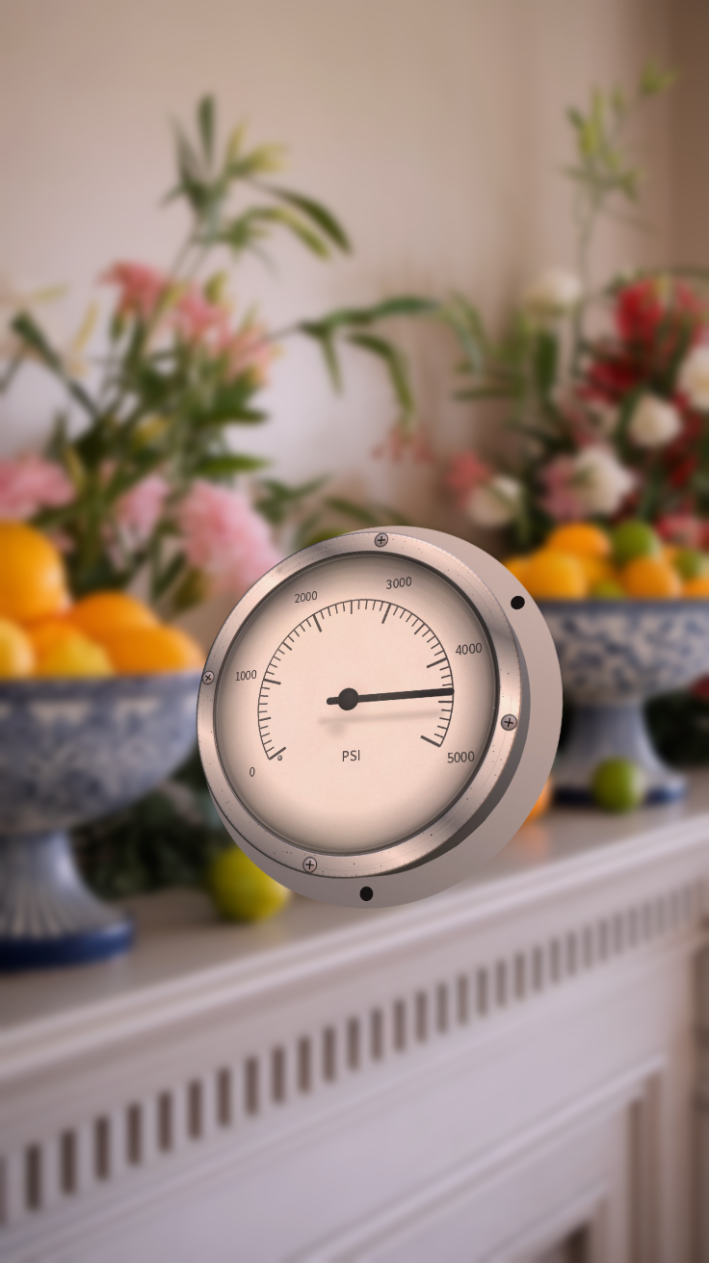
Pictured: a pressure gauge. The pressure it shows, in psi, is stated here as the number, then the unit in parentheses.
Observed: 4400 (psi)
